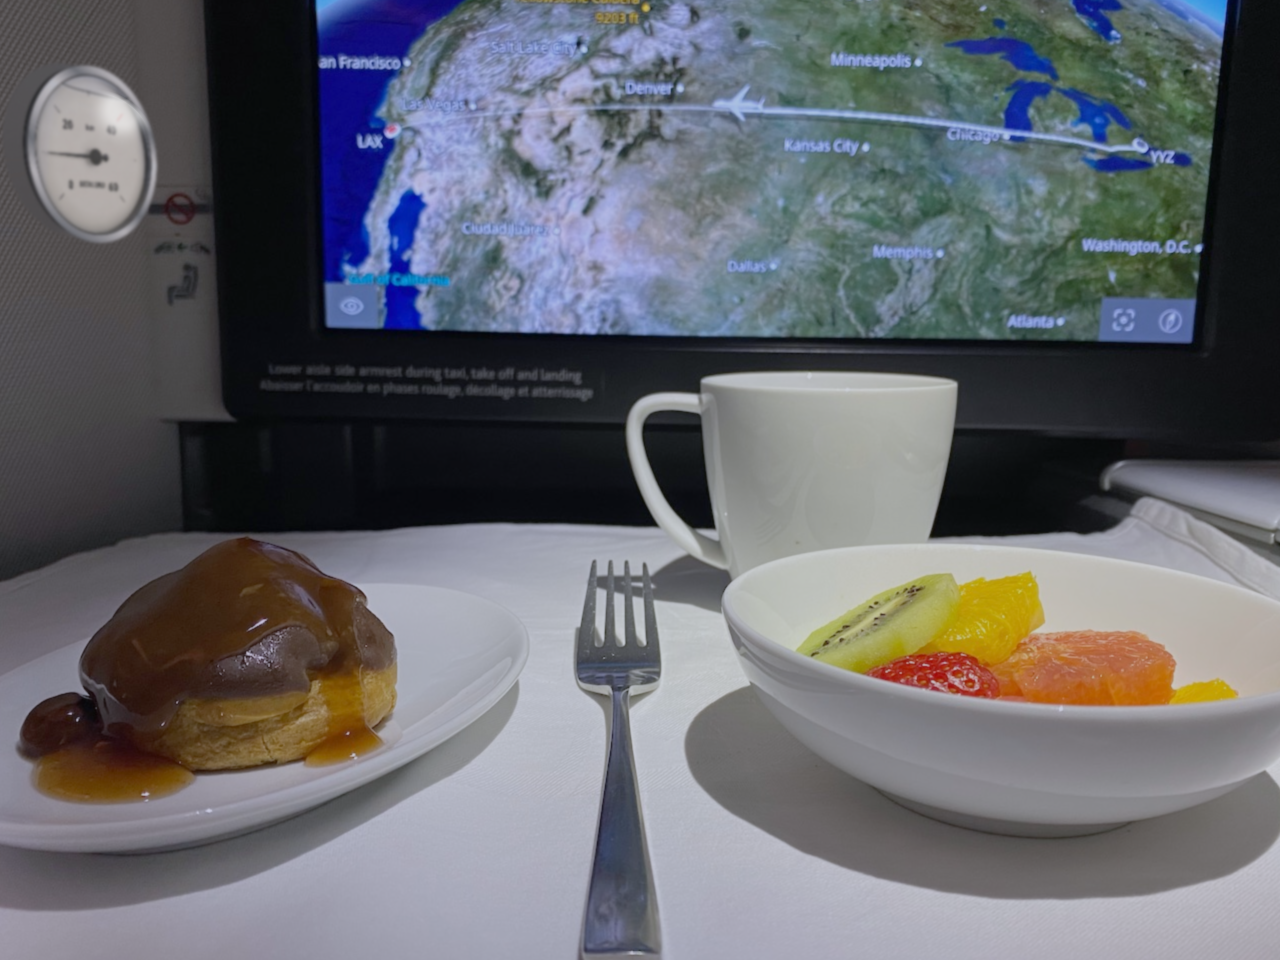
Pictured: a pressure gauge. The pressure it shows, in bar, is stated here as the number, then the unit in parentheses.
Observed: 10 (bar)
